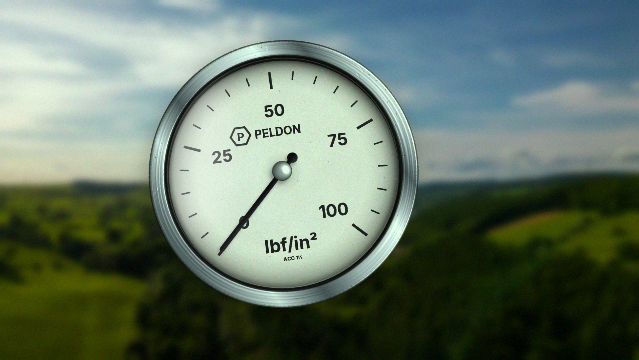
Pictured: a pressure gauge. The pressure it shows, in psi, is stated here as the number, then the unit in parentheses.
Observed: 0 (psi)
